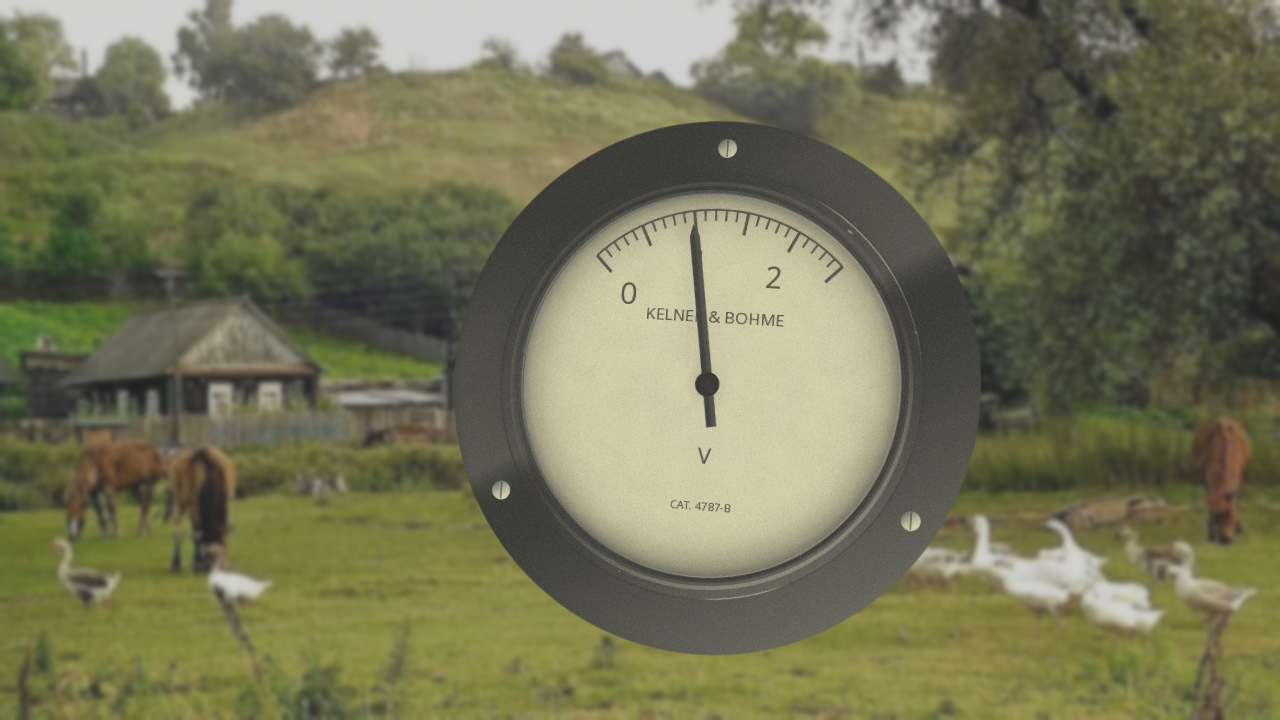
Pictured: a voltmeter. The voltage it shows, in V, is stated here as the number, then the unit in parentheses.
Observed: 1 (V)
